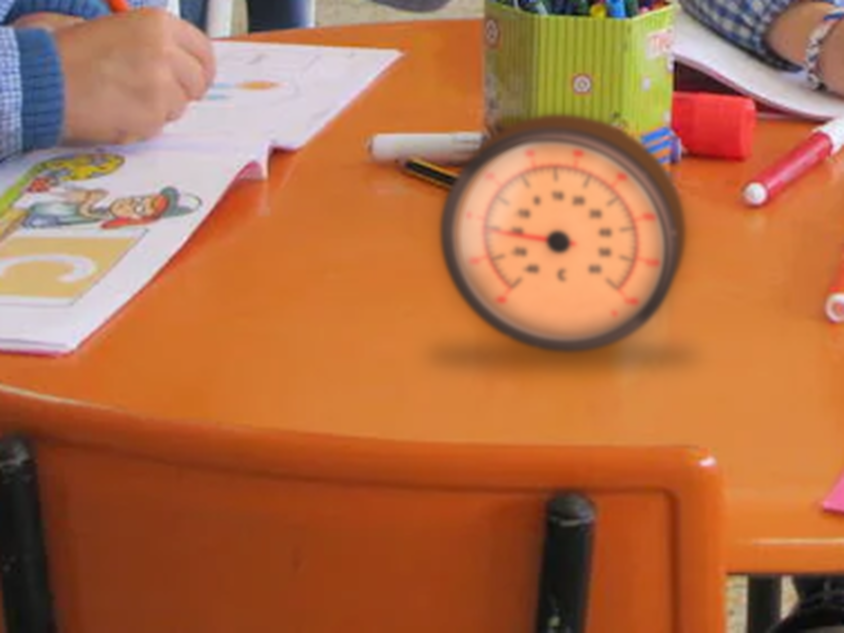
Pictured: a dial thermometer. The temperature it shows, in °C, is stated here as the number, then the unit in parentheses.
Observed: -20 (°C)
